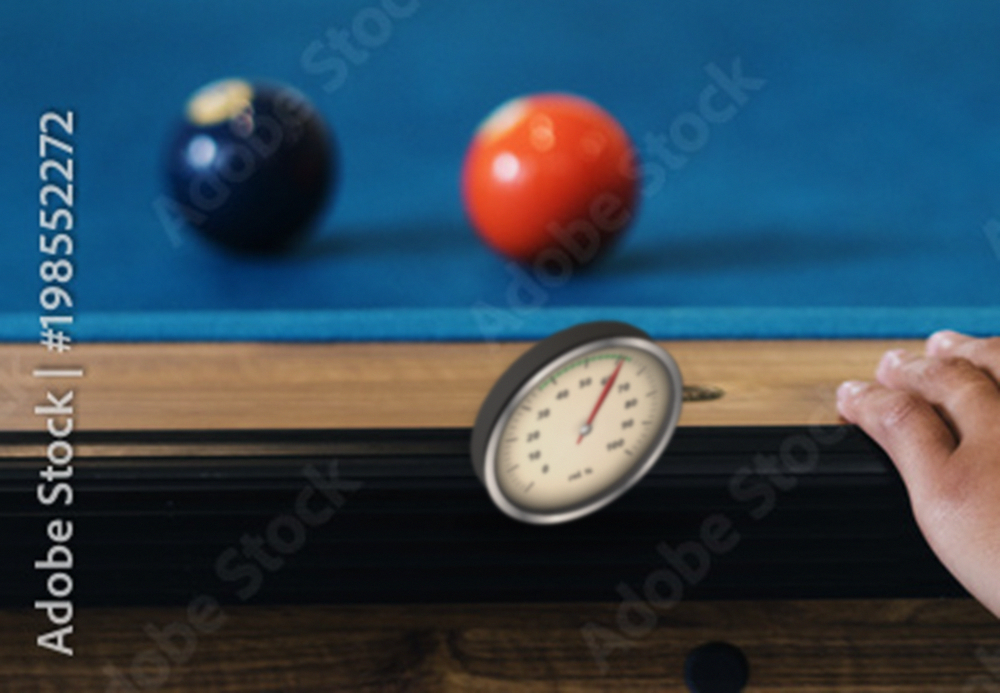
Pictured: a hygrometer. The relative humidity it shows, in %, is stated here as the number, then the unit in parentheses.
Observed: 60 (%)
